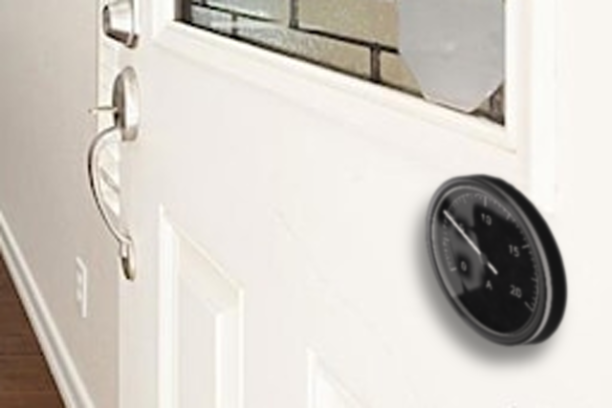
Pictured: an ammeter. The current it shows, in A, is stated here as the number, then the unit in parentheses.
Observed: 5 (A)
